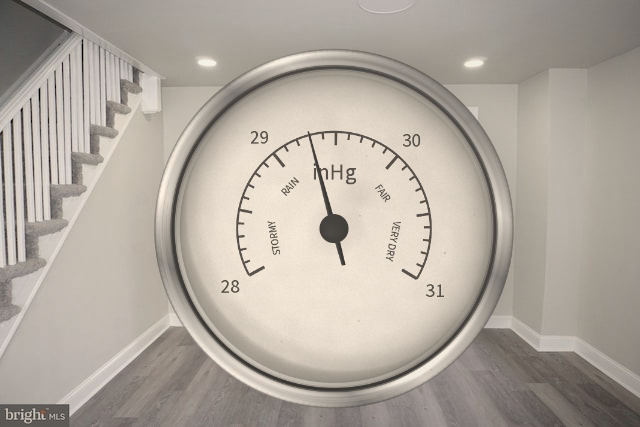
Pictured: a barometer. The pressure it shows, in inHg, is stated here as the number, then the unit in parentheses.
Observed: 29.3 (inHg)
